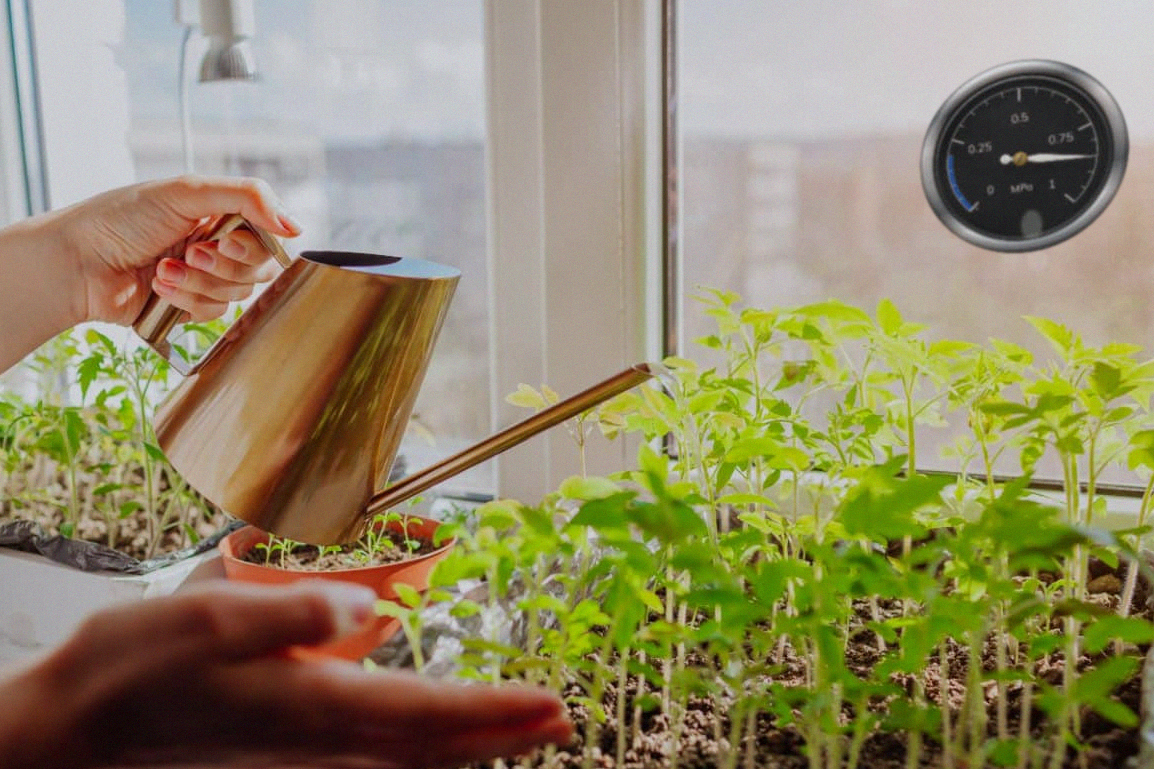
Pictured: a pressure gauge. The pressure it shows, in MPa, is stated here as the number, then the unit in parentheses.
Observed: 0.85 (MPa)
